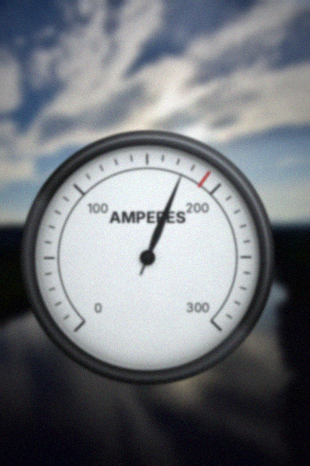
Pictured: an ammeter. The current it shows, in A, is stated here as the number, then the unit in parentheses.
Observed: 175 (A)
